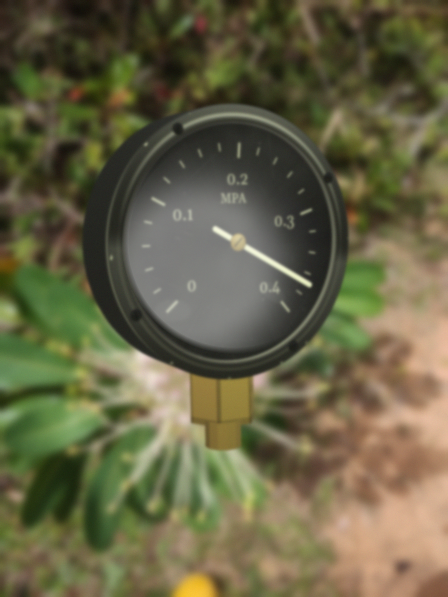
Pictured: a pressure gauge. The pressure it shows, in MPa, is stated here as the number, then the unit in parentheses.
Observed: 0.37 (MPa)
